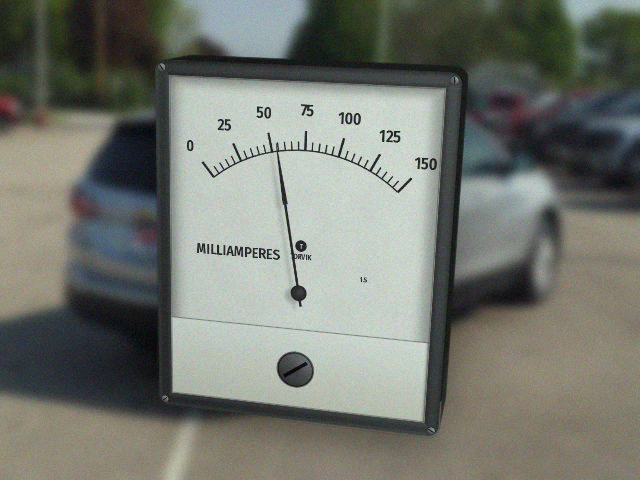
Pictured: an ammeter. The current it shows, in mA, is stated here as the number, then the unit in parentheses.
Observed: 55 (mA)
